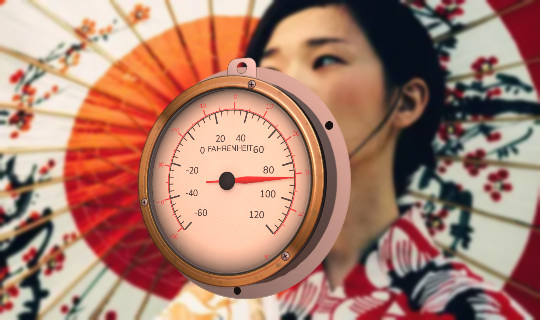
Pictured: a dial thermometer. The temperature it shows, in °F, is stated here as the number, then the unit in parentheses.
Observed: 88 (°F)
